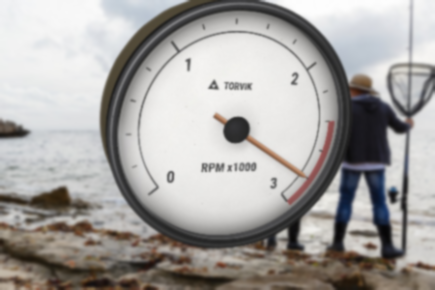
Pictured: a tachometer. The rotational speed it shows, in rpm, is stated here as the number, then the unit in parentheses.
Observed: 2800 (rpm)
